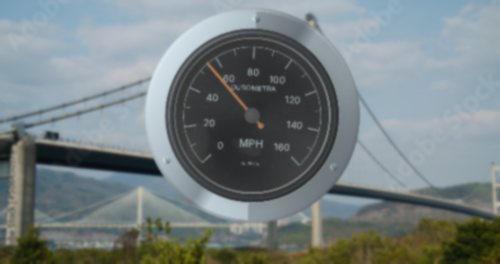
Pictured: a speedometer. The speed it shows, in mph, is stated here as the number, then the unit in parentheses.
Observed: 55 (mph)
